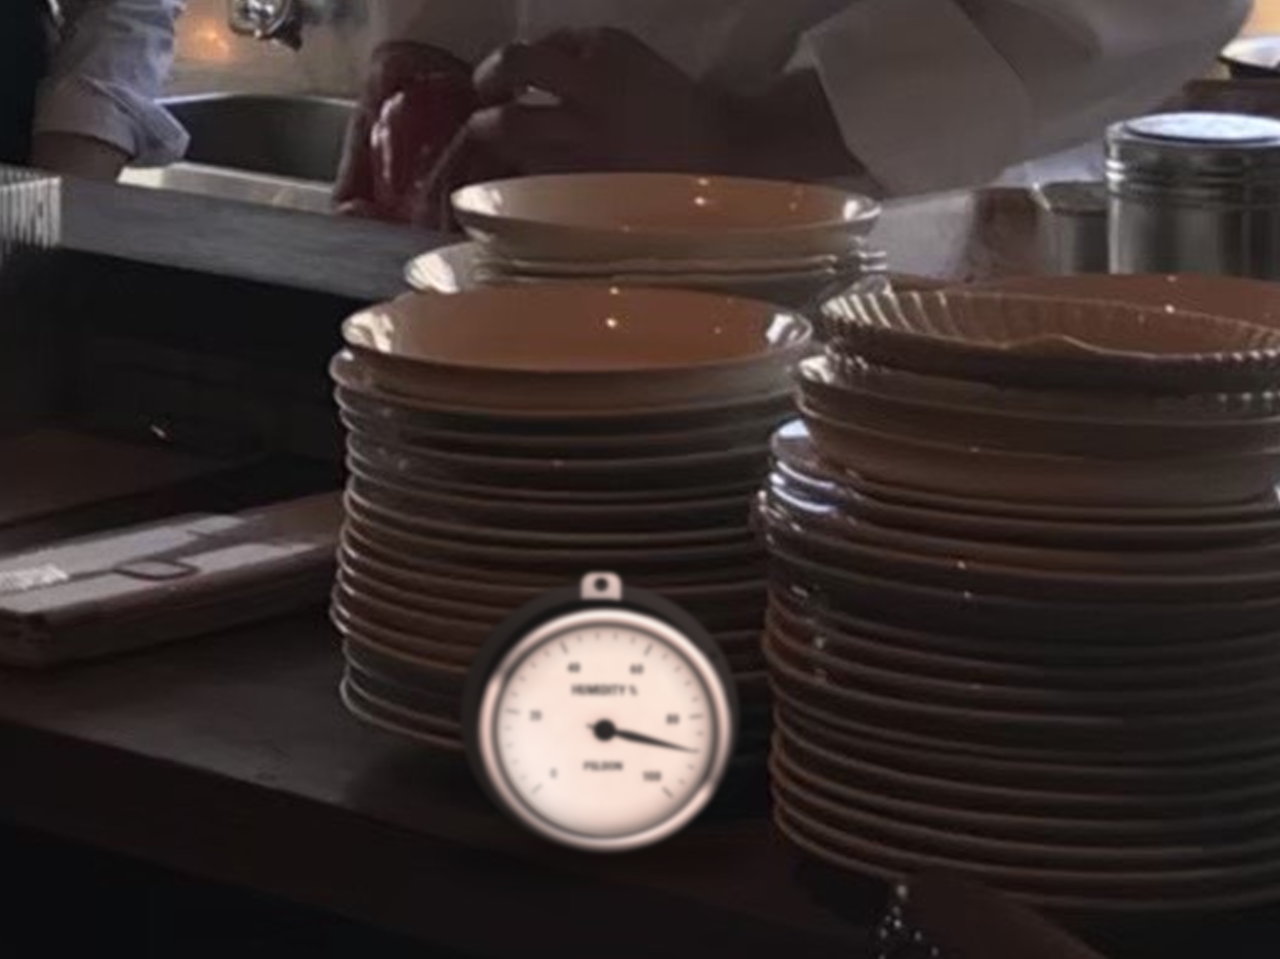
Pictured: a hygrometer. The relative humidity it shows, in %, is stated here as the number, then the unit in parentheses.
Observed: 88 (%)
